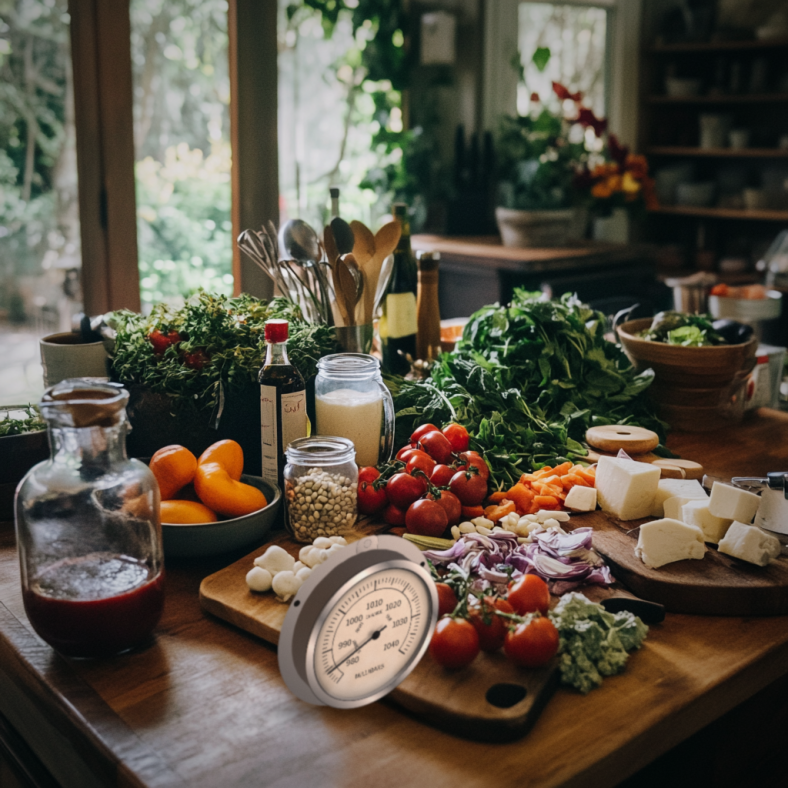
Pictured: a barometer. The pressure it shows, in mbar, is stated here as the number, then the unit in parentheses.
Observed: 985 (mbar)
